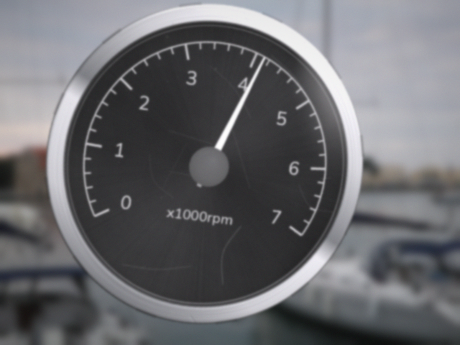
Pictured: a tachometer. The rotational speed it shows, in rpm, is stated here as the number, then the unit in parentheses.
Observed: 4100 (rpm)
